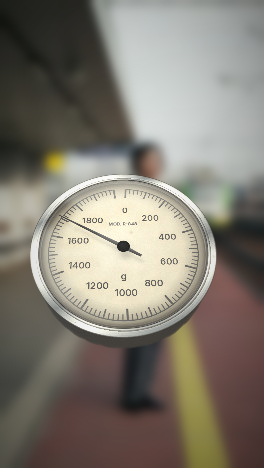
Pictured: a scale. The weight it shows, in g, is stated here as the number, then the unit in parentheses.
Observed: 1700 (g)
